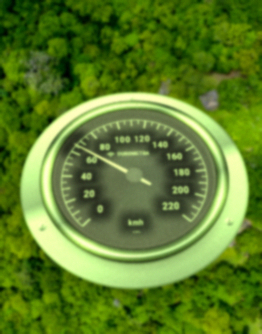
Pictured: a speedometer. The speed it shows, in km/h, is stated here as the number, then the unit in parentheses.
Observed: 65 (km/h)
